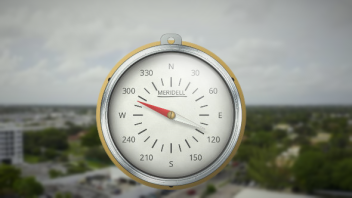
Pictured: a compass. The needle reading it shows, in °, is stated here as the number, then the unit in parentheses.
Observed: 292.5 (°)
